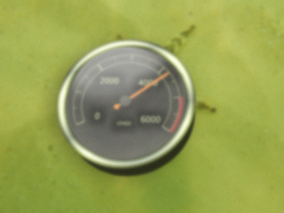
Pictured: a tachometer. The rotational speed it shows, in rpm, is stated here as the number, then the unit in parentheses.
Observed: 4250 (rpm)
